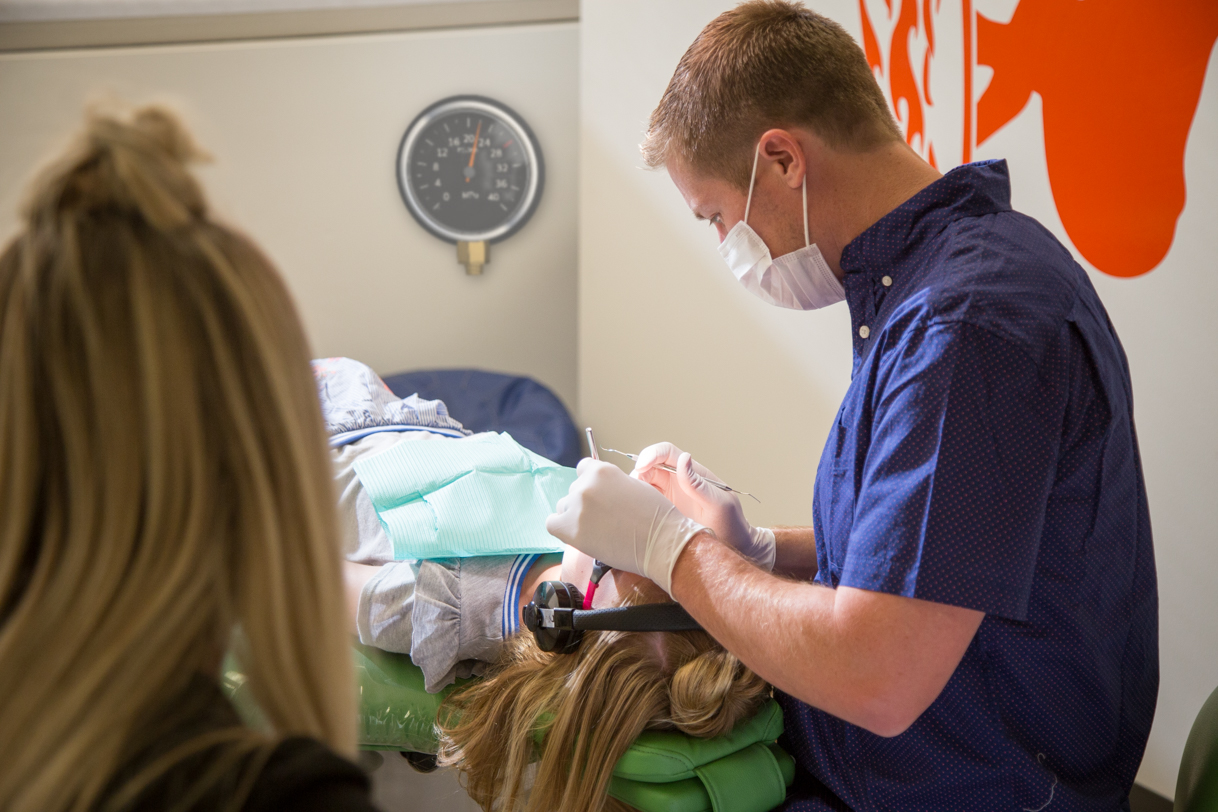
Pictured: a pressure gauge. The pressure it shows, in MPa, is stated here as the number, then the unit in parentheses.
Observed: 22 (MPa)
